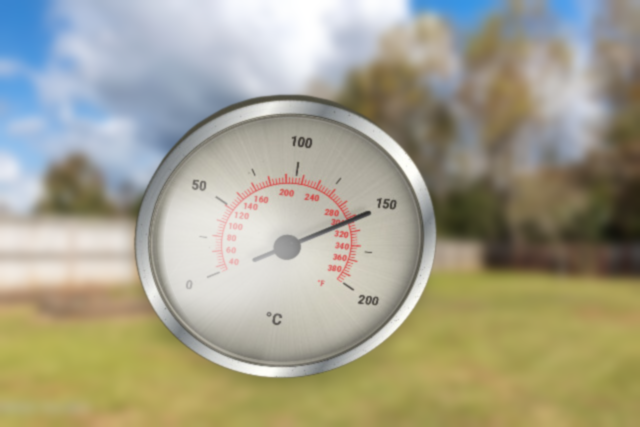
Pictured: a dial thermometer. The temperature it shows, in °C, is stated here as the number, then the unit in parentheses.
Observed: 150 (°C)
